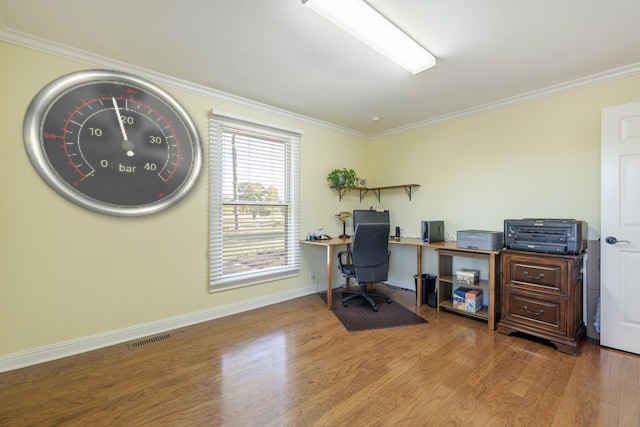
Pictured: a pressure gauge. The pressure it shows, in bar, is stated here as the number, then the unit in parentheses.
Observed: 18 (bar)
